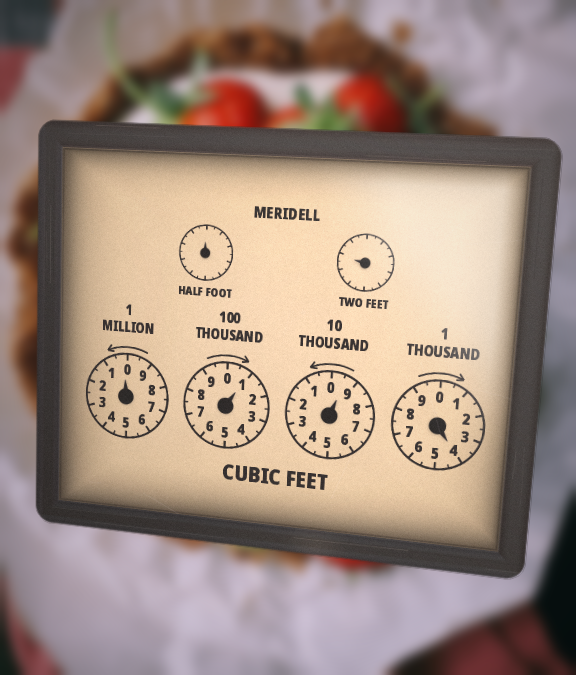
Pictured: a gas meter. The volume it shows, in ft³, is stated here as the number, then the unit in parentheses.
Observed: 9400 (ft³)
